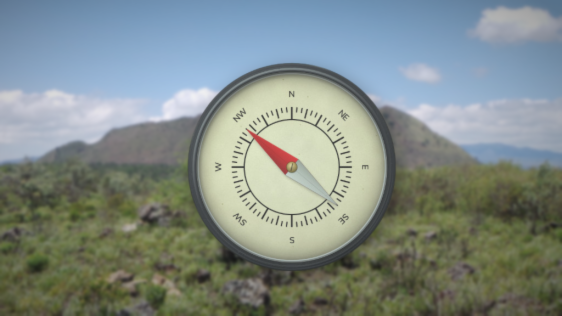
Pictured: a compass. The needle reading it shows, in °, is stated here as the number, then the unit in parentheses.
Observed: 310 (°)
